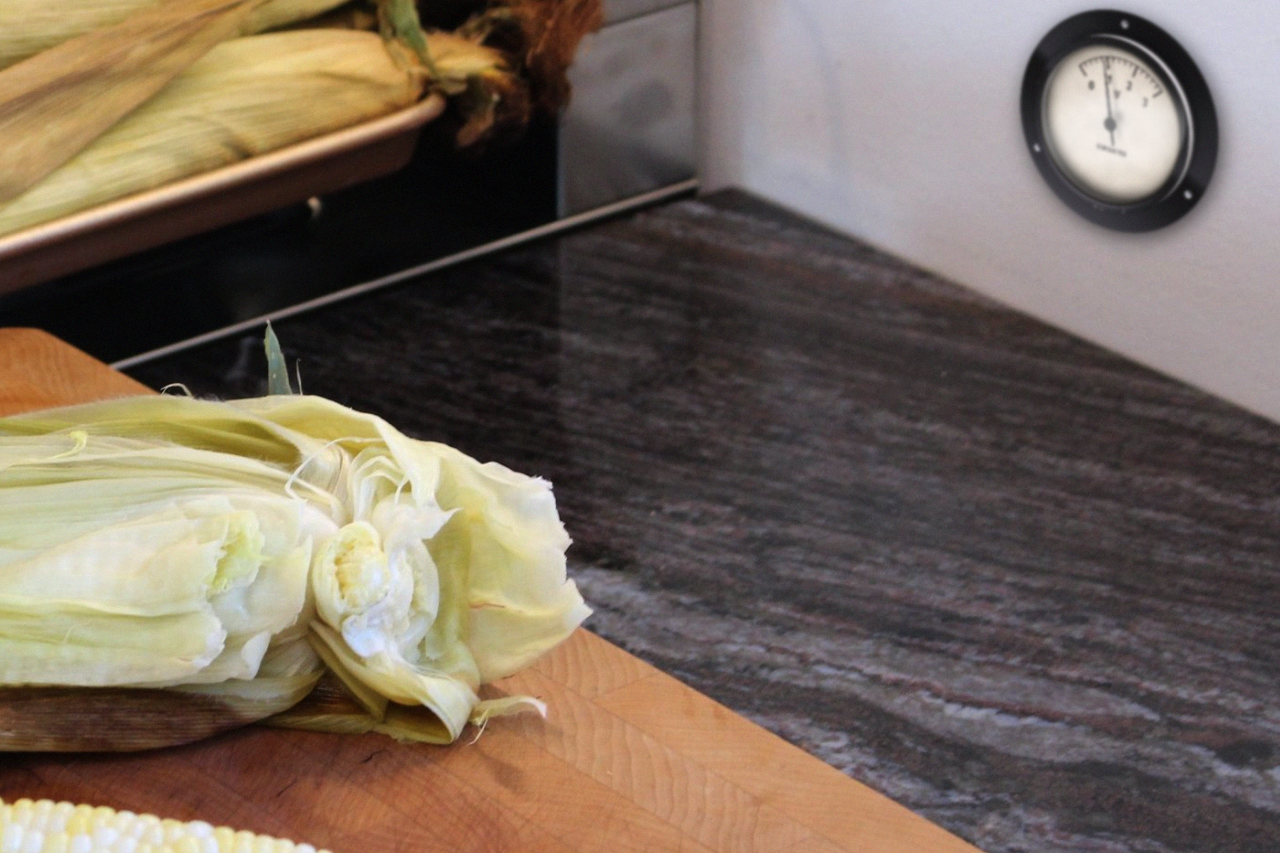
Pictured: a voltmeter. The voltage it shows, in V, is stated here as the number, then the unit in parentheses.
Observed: 1 (V)
